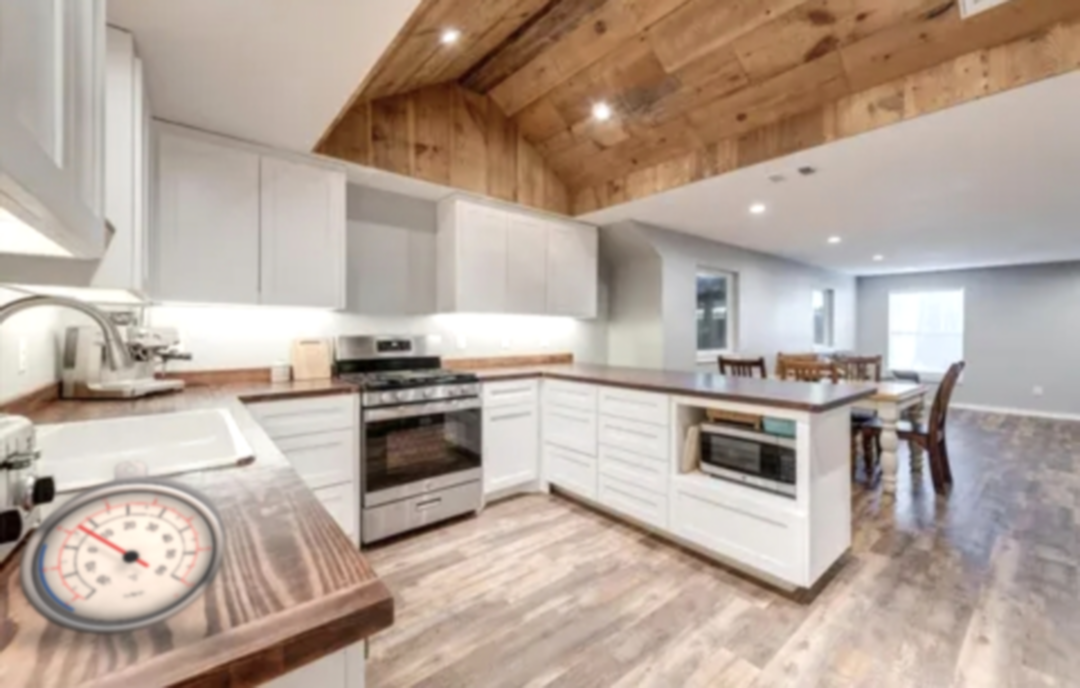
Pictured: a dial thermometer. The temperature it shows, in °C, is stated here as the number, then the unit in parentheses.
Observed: 7.5 (°C)
